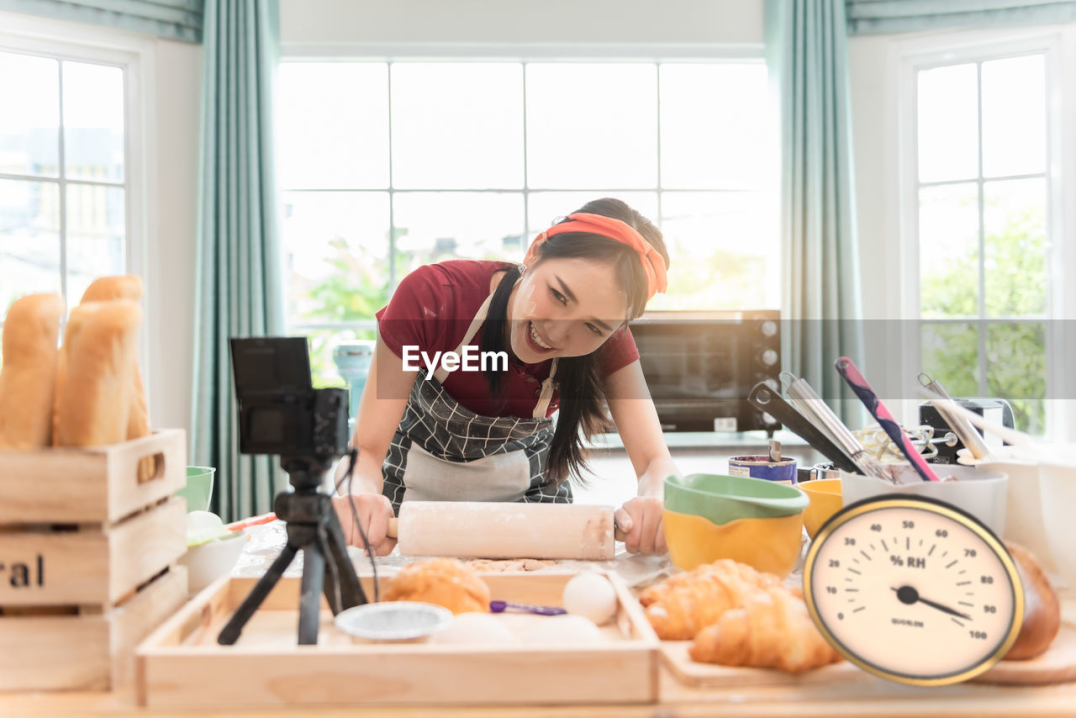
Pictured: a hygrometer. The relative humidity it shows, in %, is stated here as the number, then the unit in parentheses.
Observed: 95 (%)
